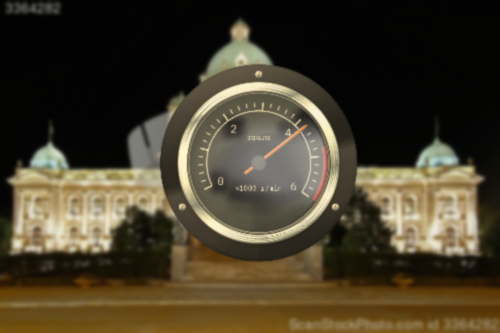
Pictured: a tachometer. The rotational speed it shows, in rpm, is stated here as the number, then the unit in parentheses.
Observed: 4200 (rpm)
